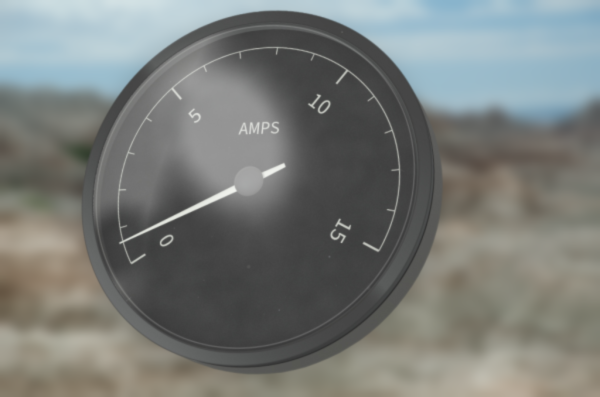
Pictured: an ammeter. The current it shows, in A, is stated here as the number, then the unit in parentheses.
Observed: 0.5 (A)
